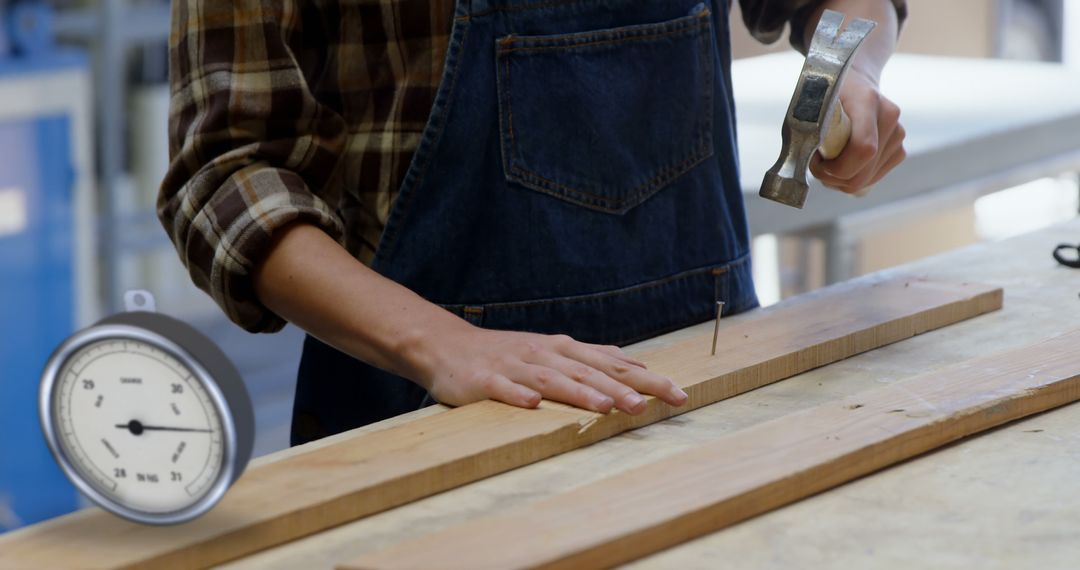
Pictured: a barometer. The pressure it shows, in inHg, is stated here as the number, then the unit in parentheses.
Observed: 30.4 (inHg)
